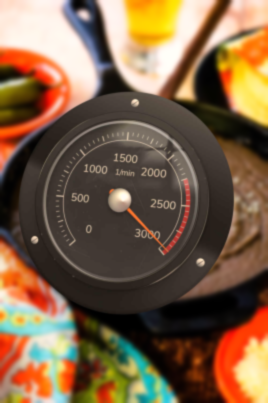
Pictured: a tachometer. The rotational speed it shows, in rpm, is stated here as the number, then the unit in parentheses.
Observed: 2950 (rpm)
